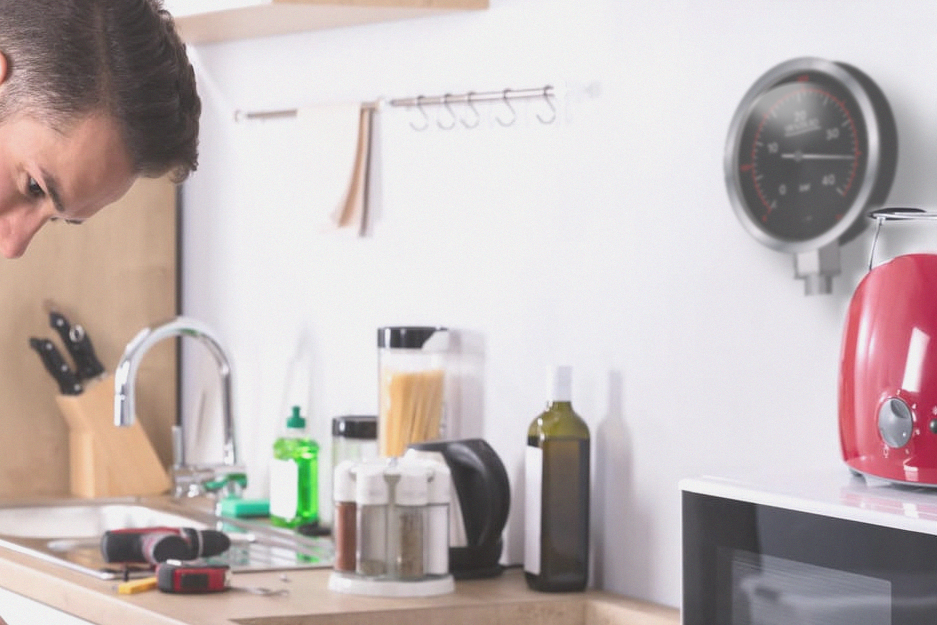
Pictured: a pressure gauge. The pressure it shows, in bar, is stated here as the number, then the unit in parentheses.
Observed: 35 (bar)
